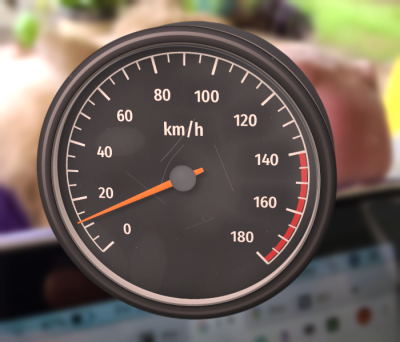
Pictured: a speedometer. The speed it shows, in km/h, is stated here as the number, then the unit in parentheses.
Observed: 12.5 (km/h)
